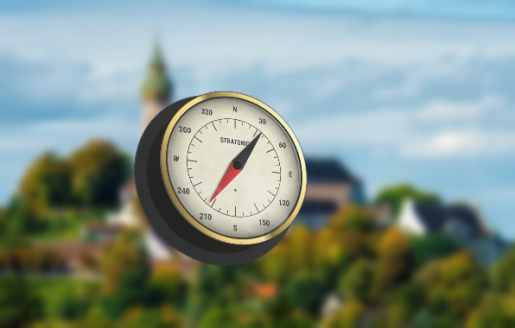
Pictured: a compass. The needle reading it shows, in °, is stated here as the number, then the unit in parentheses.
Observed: 215 (°)
